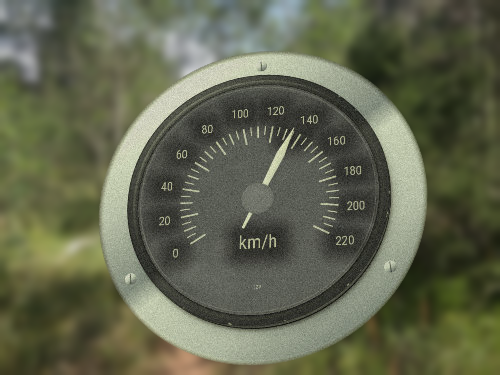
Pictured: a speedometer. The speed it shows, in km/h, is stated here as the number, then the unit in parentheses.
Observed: 135 (km/h)
